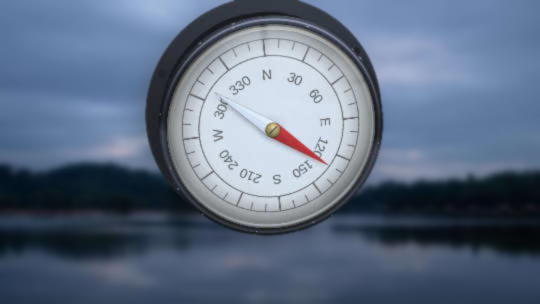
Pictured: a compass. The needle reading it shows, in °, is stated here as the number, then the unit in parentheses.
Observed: 130 (°)
